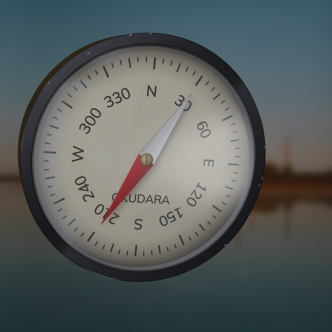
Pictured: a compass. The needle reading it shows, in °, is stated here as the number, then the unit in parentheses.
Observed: 210 (°)
